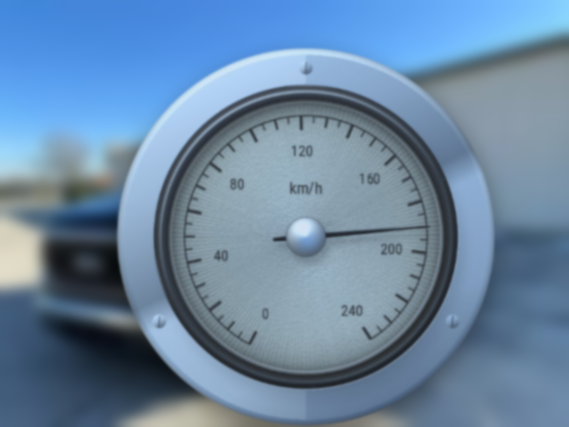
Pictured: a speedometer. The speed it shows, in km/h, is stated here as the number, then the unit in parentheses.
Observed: 190 (km/h)
